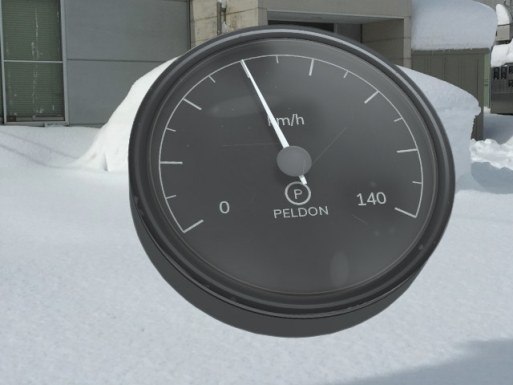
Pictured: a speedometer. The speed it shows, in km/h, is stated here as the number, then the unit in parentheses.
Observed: 60 (km/h)
